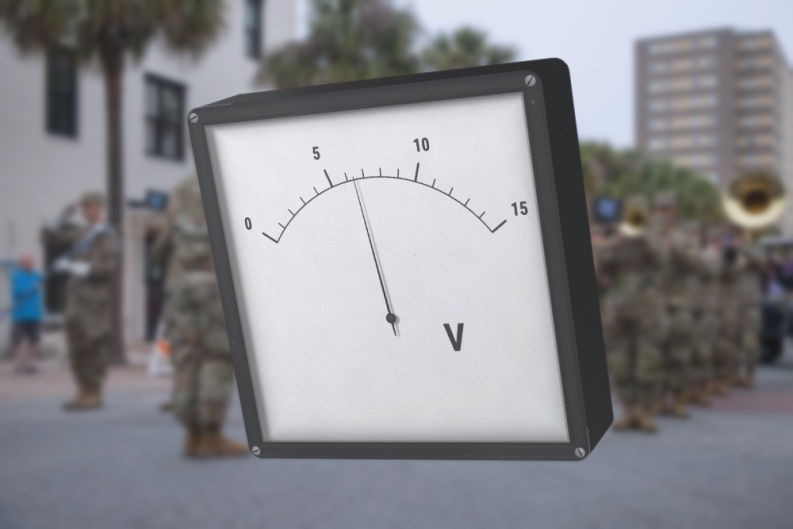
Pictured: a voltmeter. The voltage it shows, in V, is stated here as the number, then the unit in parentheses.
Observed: 6.5 (V)
